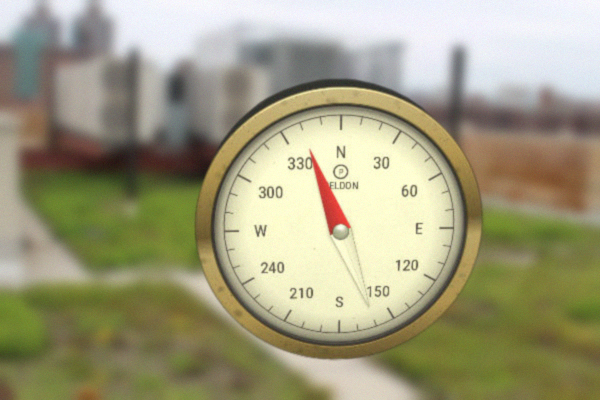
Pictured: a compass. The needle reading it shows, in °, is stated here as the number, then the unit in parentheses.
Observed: 340 (°)
